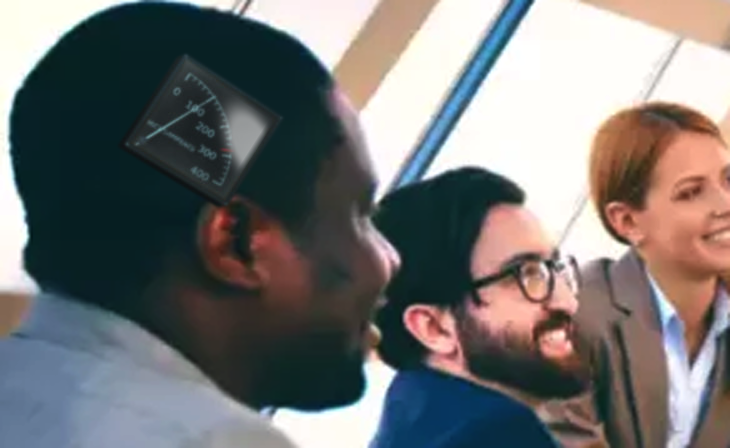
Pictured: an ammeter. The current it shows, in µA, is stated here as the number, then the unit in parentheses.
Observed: 100 (µA)
